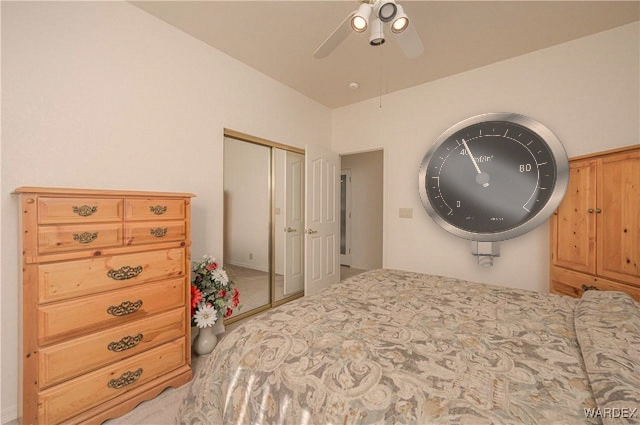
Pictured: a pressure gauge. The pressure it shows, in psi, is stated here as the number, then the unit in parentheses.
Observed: 42.5 (psi)
